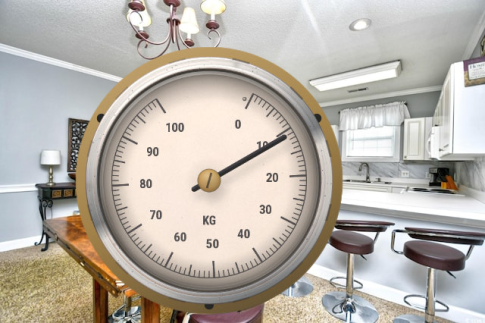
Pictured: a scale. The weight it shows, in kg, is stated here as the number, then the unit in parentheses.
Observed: 11 (kg)
